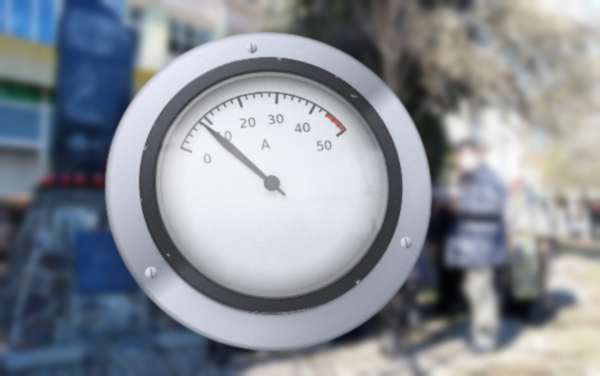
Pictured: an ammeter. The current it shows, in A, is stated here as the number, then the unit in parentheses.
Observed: 8 (A)
